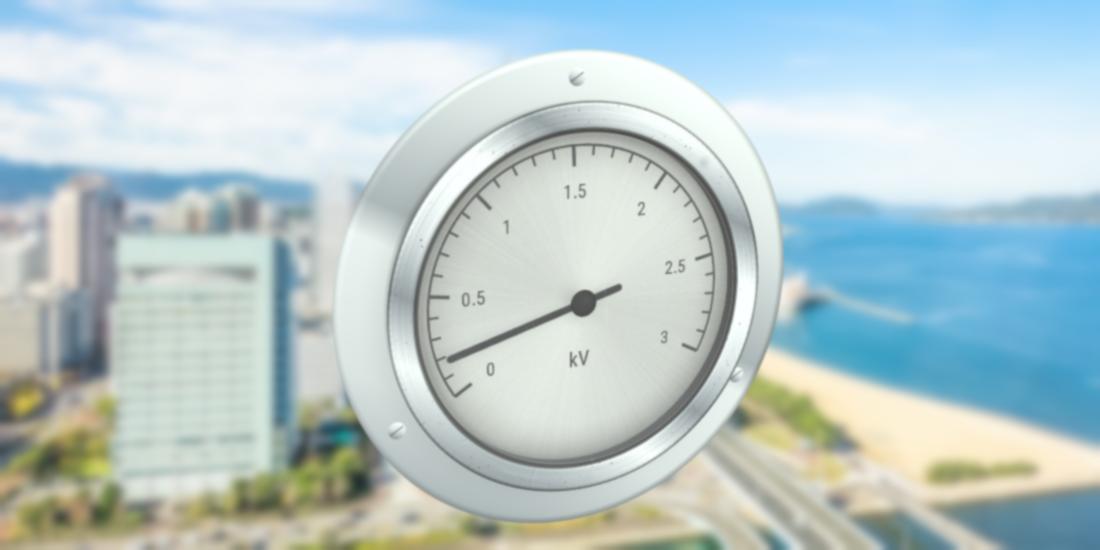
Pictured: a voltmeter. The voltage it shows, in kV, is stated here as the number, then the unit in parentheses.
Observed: 0.2 (kV)
